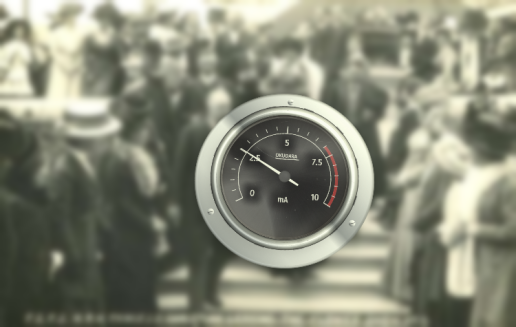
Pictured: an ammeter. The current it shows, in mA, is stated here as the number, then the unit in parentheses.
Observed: 2.5 (mA)
